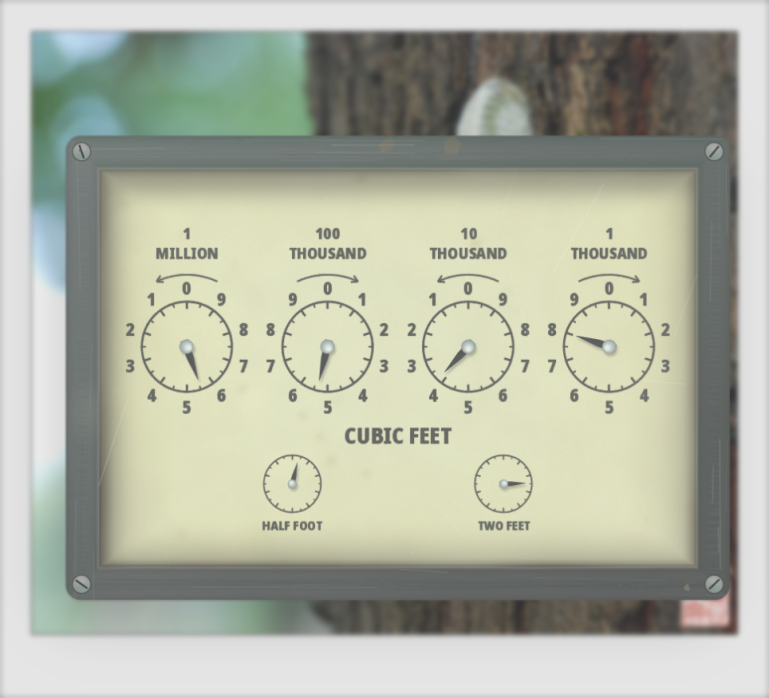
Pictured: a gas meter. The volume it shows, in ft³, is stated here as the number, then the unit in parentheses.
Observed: 553800 (ft³)
